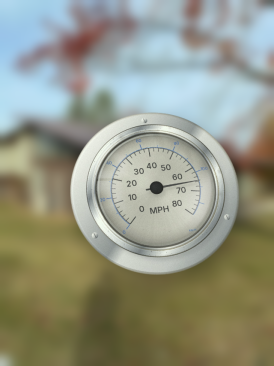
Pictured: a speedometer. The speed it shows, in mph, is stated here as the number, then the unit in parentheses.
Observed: 66 (mph)
